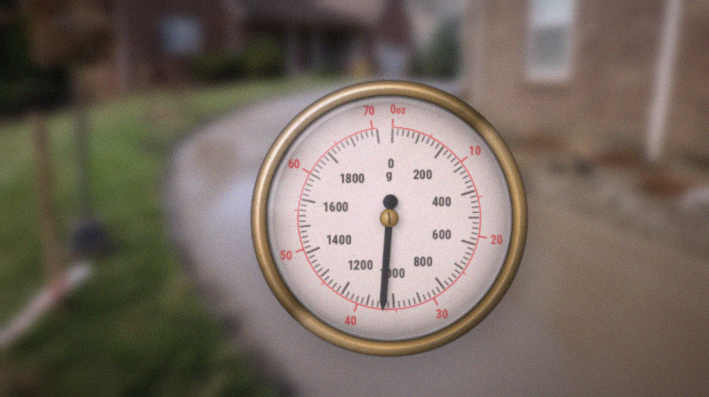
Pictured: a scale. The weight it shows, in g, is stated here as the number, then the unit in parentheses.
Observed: 1040 (g)
